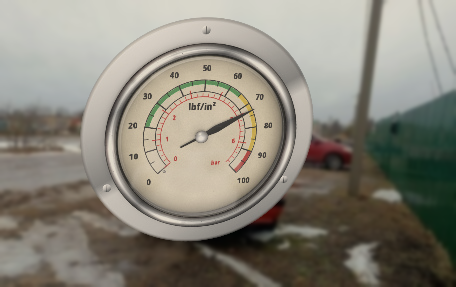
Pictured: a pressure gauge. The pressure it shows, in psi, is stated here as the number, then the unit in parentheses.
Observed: 72.5 (psi)
